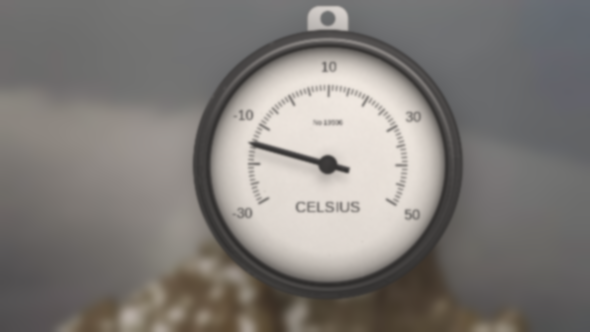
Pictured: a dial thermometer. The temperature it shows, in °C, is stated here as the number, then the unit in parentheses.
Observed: -15 (°C)
